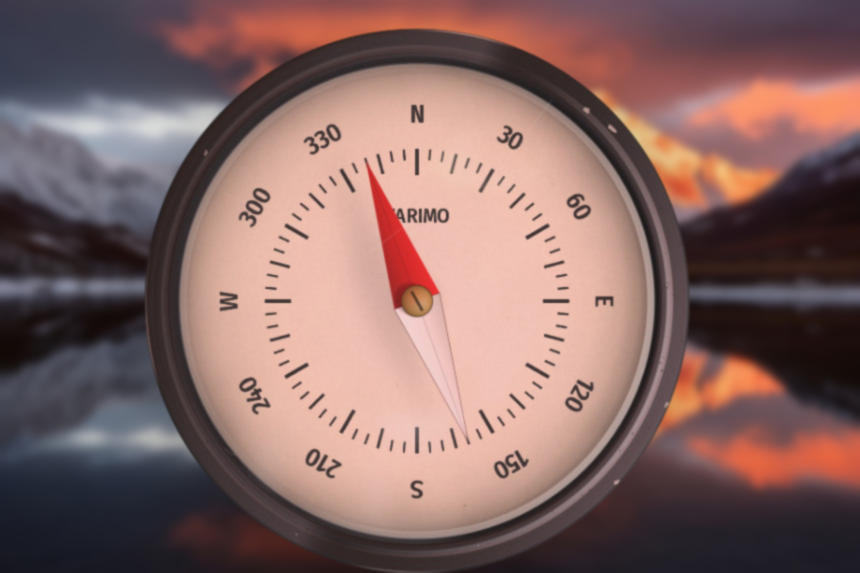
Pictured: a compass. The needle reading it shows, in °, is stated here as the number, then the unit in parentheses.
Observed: 340 (°)
